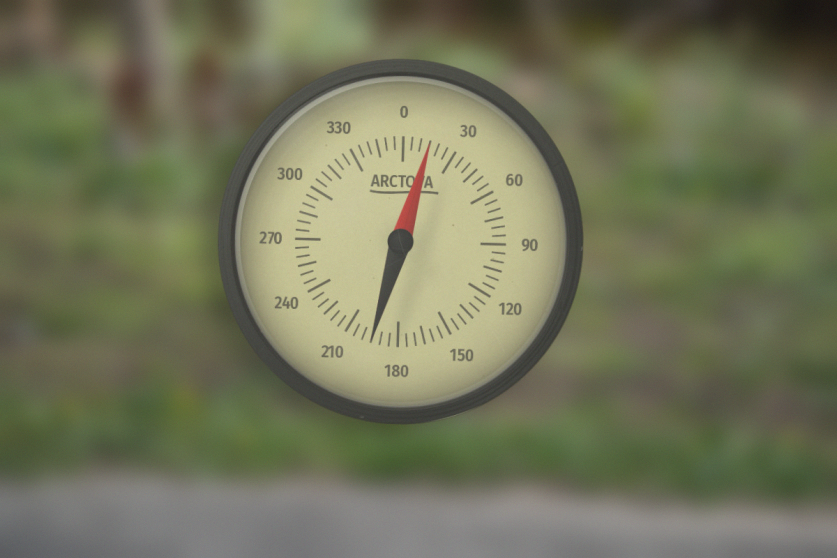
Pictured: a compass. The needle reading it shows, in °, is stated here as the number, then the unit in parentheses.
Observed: 15 (°)
